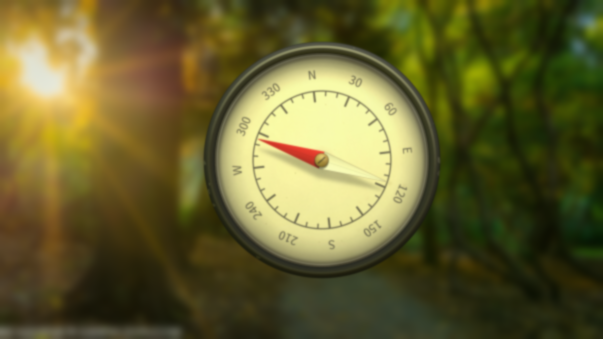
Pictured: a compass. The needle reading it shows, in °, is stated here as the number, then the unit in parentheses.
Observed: 295 (°)
